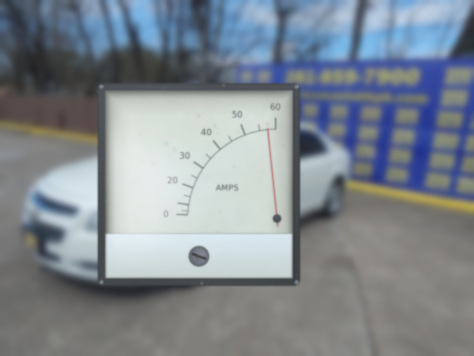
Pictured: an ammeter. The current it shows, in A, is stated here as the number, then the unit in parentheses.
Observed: 57.5 (A)
